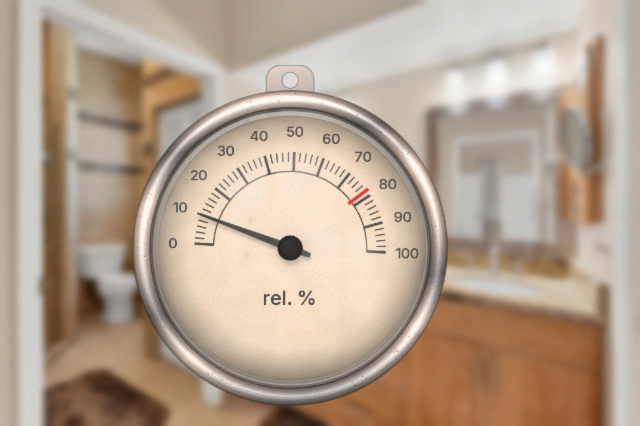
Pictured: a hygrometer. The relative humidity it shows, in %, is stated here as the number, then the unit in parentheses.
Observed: 10 (%)
